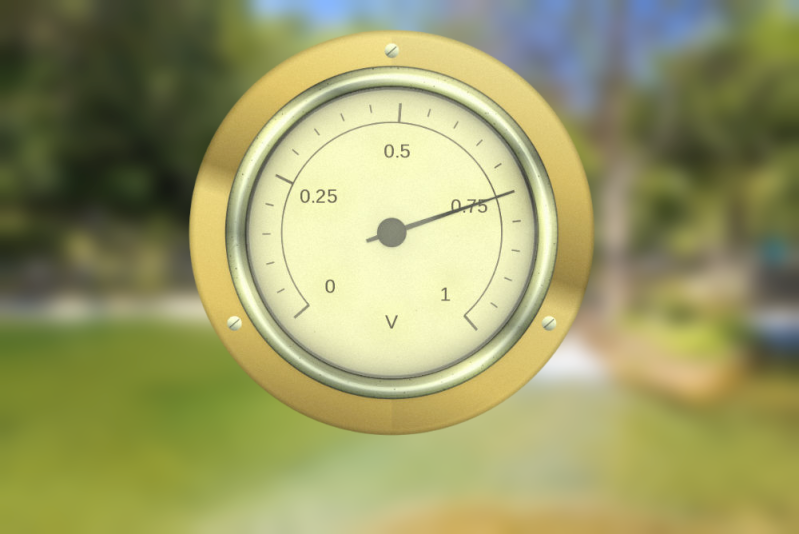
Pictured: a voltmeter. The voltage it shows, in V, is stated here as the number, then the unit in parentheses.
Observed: 0.75 (V)
